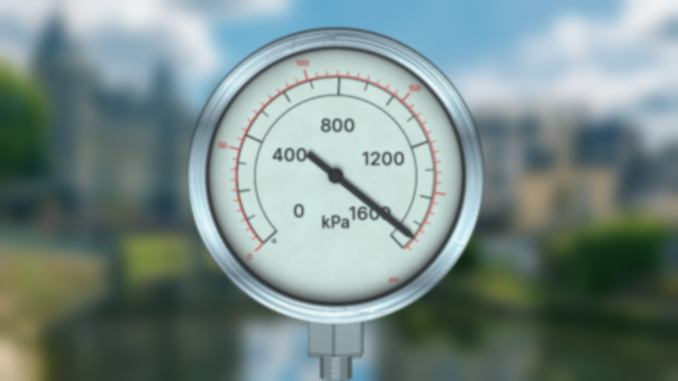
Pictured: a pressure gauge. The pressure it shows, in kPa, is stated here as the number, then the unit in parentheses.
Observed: 1550 (kPa)
